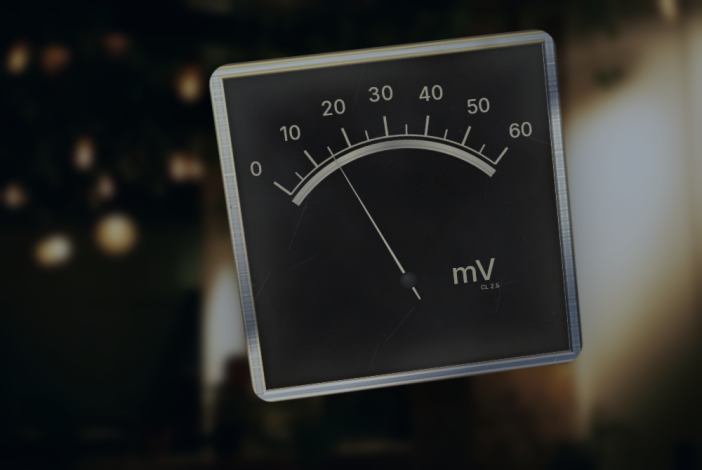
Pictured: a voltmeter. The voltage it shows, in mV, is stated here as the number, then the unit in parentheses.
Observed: 15 (mV)
